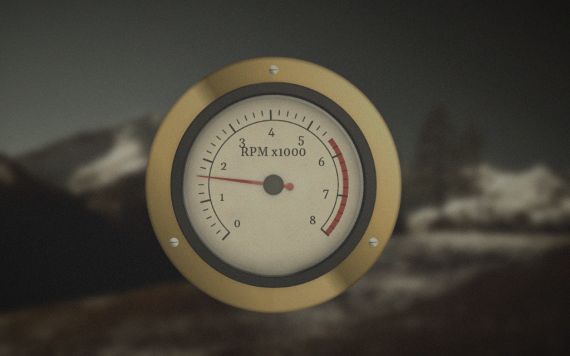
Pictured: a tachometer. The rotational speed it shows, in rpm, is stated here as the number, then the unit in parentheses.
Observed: 1600 (rpm)
